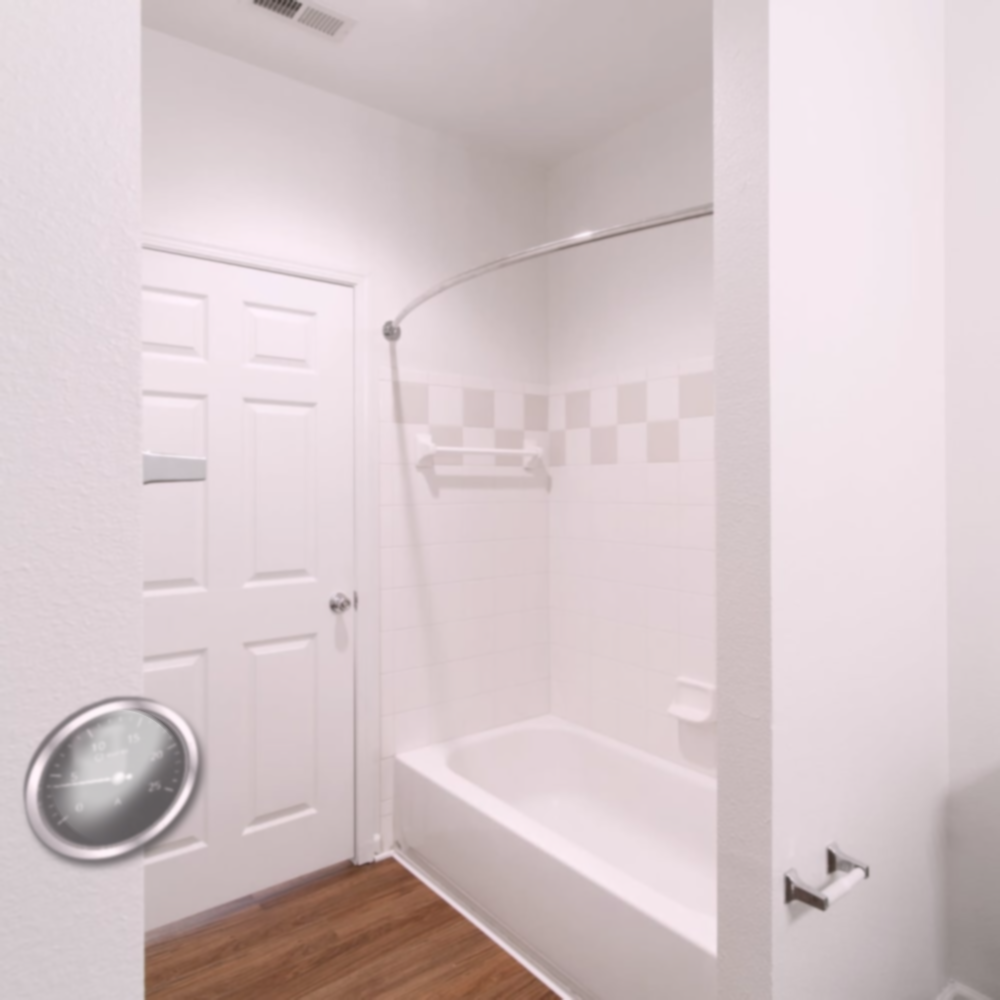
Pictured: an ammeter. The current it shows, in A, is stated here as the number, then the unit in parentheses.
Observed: 4 (A)
